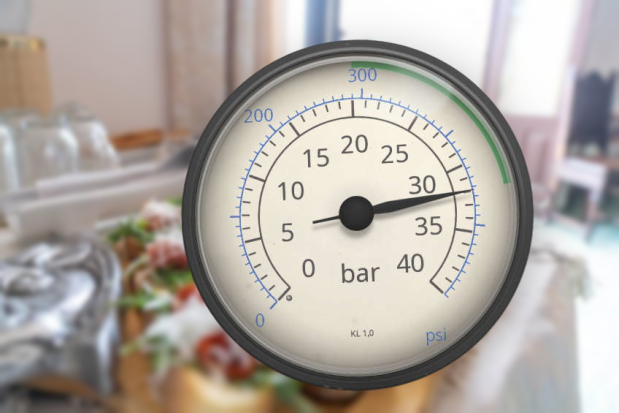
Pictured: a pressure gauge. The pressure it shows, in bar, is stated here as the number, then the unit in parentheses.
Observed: 32 (bar)
